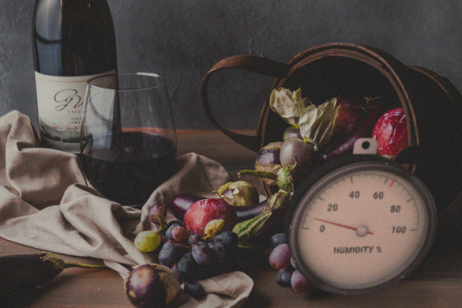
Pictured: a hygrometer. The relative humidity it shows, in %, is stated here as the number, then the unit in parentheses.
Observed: 8 (%)
